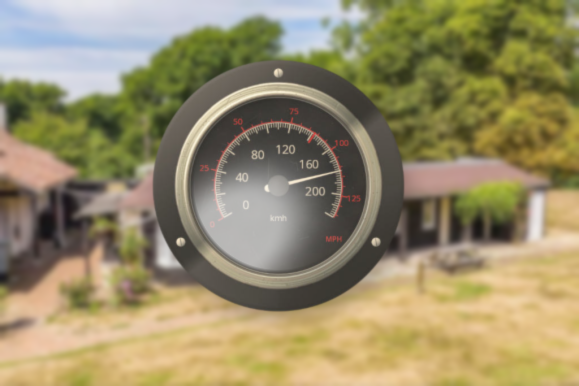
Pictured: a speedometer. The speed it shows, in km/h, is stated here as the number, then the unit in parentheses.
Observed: 180 (km/h)
